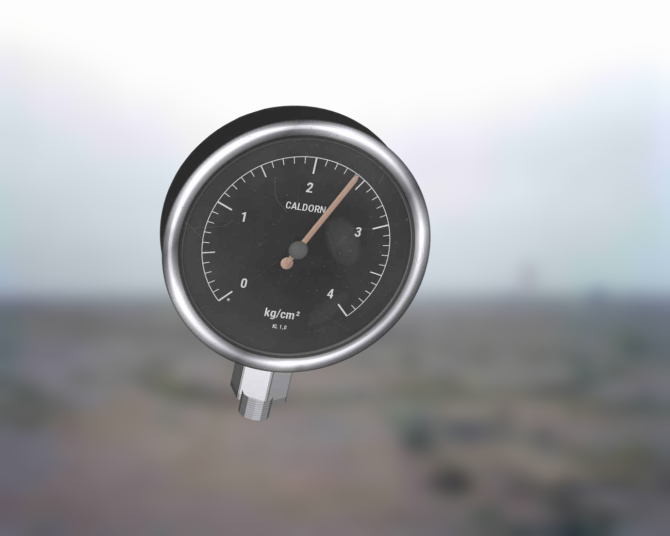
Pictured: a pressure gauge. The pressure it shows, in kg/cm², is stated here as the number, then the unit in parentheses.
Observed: 2.4 (kg/cm²)
